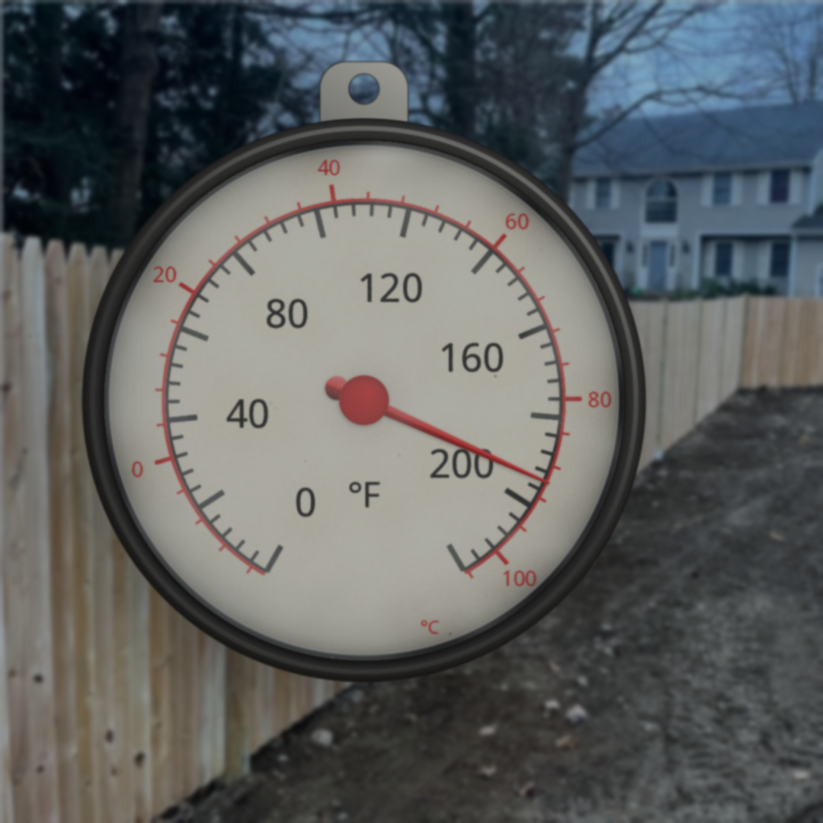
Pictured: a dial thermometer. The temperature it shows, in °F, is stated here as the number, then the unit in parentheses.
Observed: 194 (°F)
